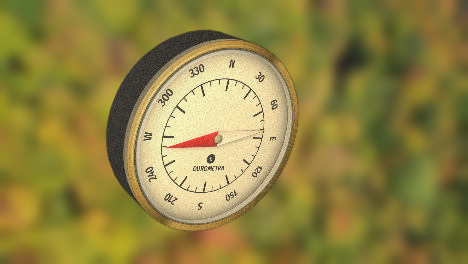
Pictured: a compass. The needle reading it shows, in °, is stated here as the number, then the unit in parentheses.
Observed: 260 (°)
